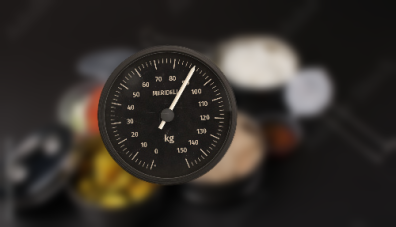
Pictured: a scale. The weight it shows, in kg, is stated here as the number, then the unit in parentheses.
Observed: 90 (kg)
